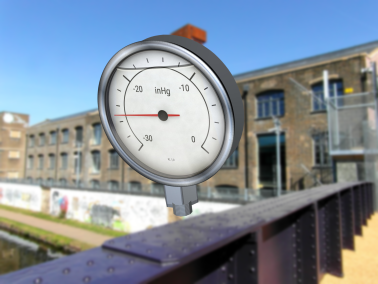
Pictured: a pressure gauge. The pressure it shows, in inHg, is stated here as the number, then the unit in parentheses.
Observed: -25 (inHg)
